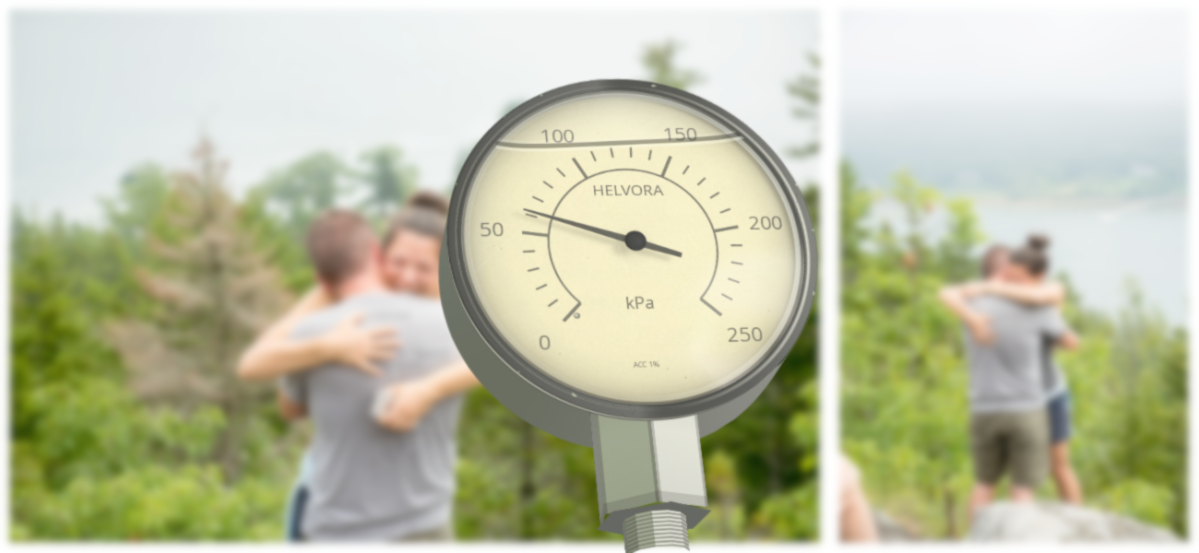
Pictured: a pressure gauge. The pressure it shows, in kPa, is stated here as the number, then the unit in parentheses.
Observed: 60 (kPa)
